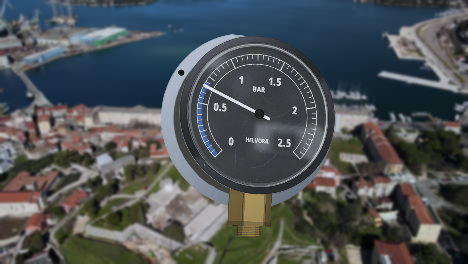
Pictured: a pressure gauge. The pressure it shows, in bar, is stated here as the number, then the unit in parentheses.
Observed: 0.65 (bar)
